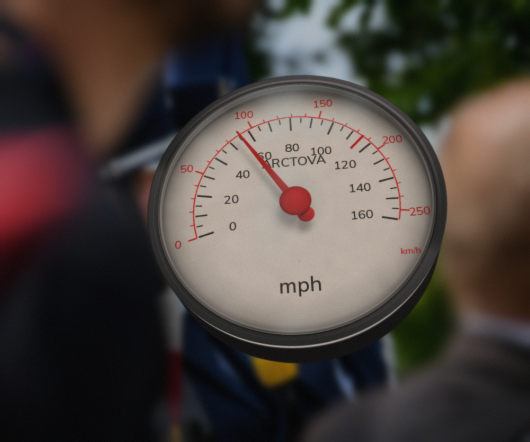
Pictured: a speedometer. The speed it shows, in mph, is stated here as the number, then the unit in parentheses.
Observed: 55 (mph)
